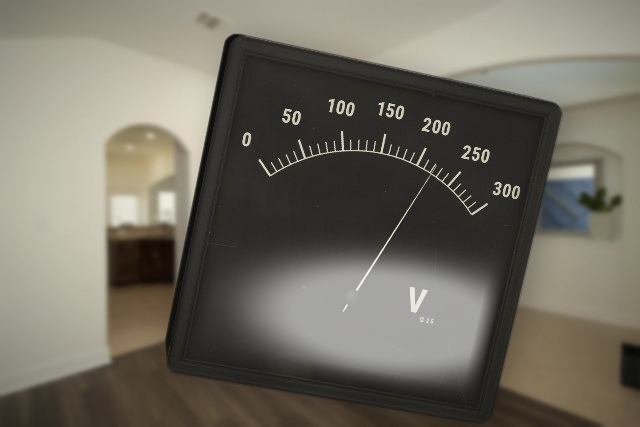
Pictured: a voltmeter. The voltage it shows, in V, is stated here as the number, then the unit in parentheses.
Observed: 220 (V)
